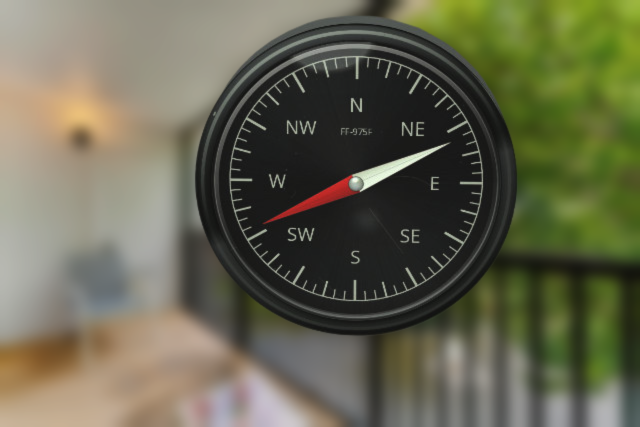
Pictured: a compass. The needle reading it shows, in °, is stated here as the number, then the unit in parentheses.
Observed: 245 (°)
